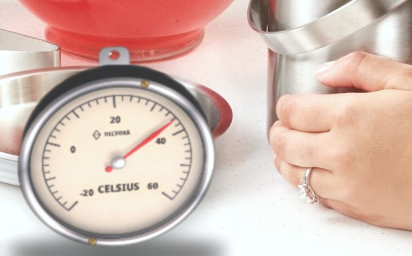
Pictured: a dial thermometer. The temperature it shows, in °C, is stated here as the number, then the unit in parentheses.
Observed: 36 (°C)
